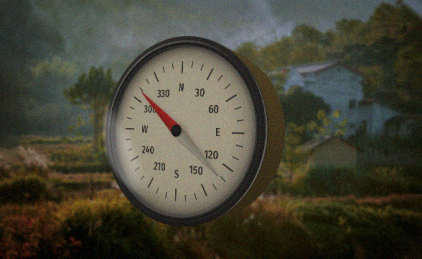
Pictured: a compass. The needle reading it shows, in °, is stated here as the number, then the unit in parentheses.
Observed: 310 (°)
